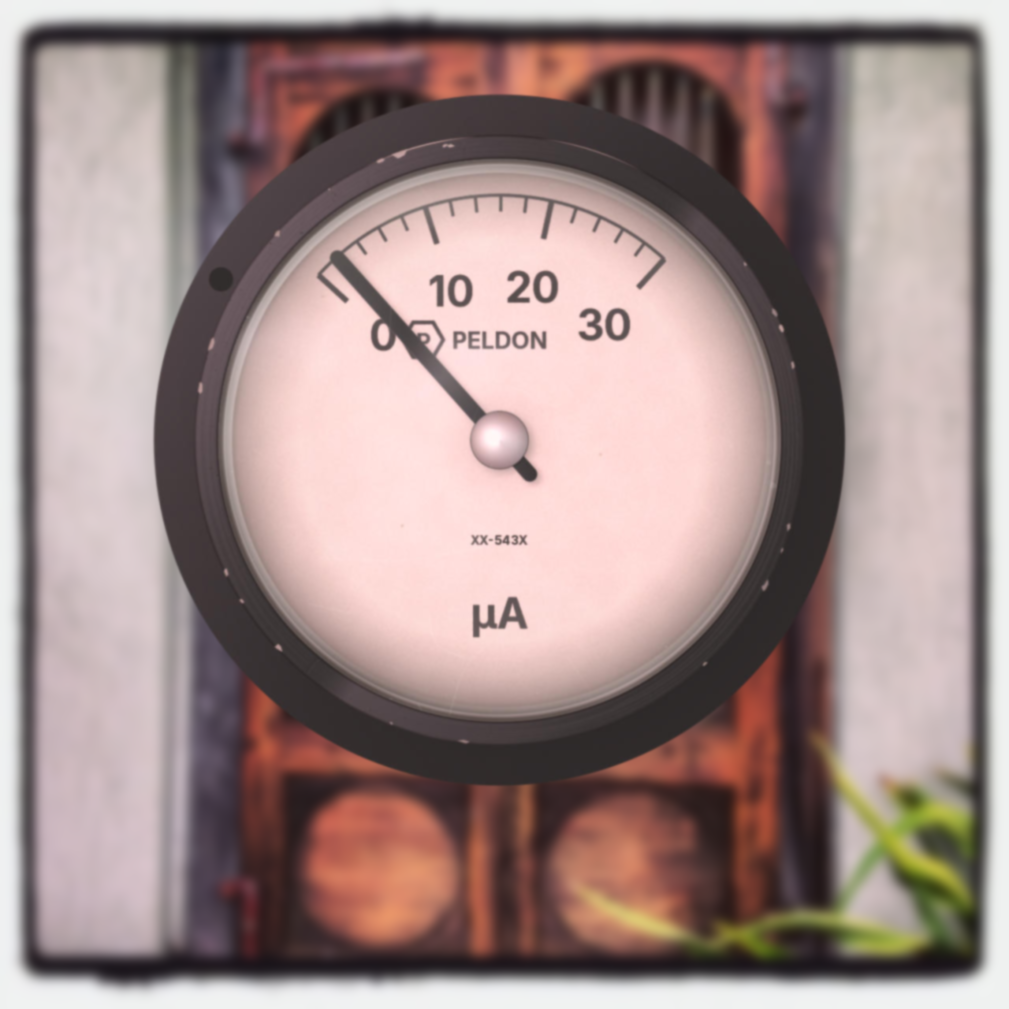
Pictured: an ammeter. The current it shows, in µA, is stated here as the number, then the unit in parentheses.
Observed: 2 (µA)
